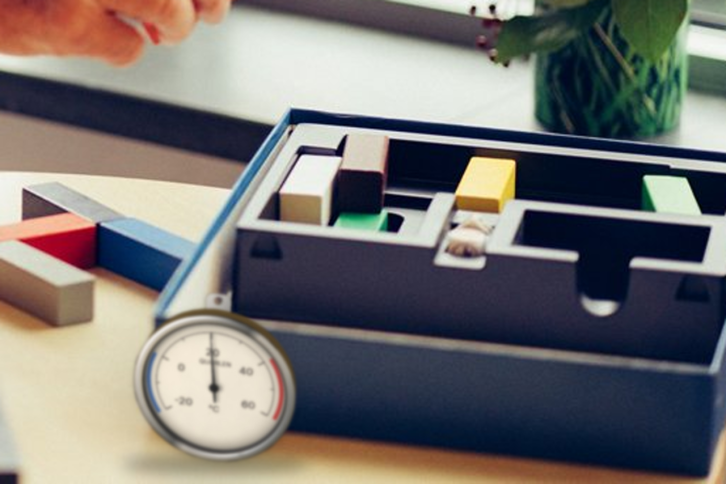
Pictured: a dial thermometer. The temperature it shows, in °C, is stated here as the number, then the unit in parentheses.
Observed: 20 (°C)
